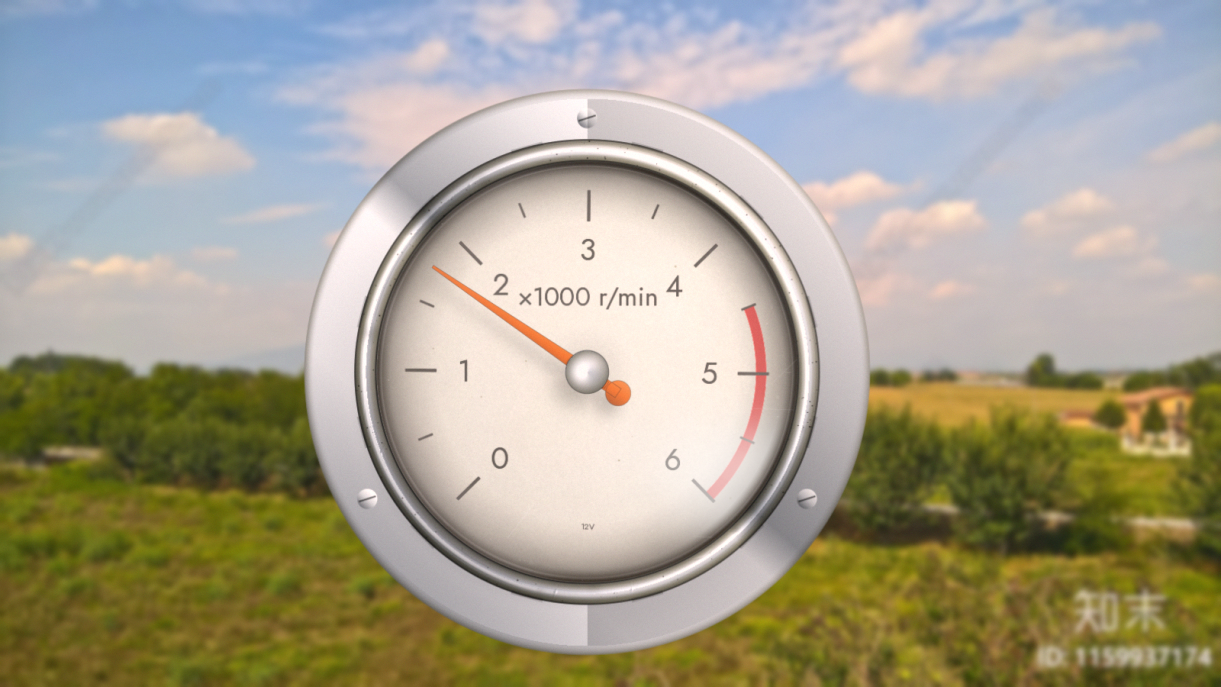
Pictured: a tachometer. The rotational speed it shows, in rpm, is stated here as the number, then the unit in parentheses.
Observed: 1750 (rpm)
